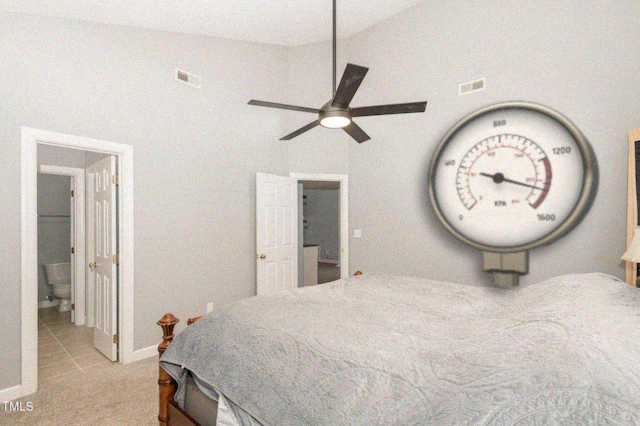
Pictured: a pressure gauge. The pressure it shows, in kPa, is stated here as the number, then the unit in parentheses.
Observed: 1450 (kPa)
